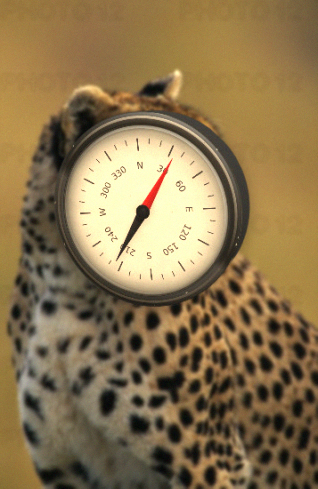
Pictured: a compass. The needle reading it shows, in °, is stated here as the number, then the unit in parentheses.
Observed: 35 (°)
